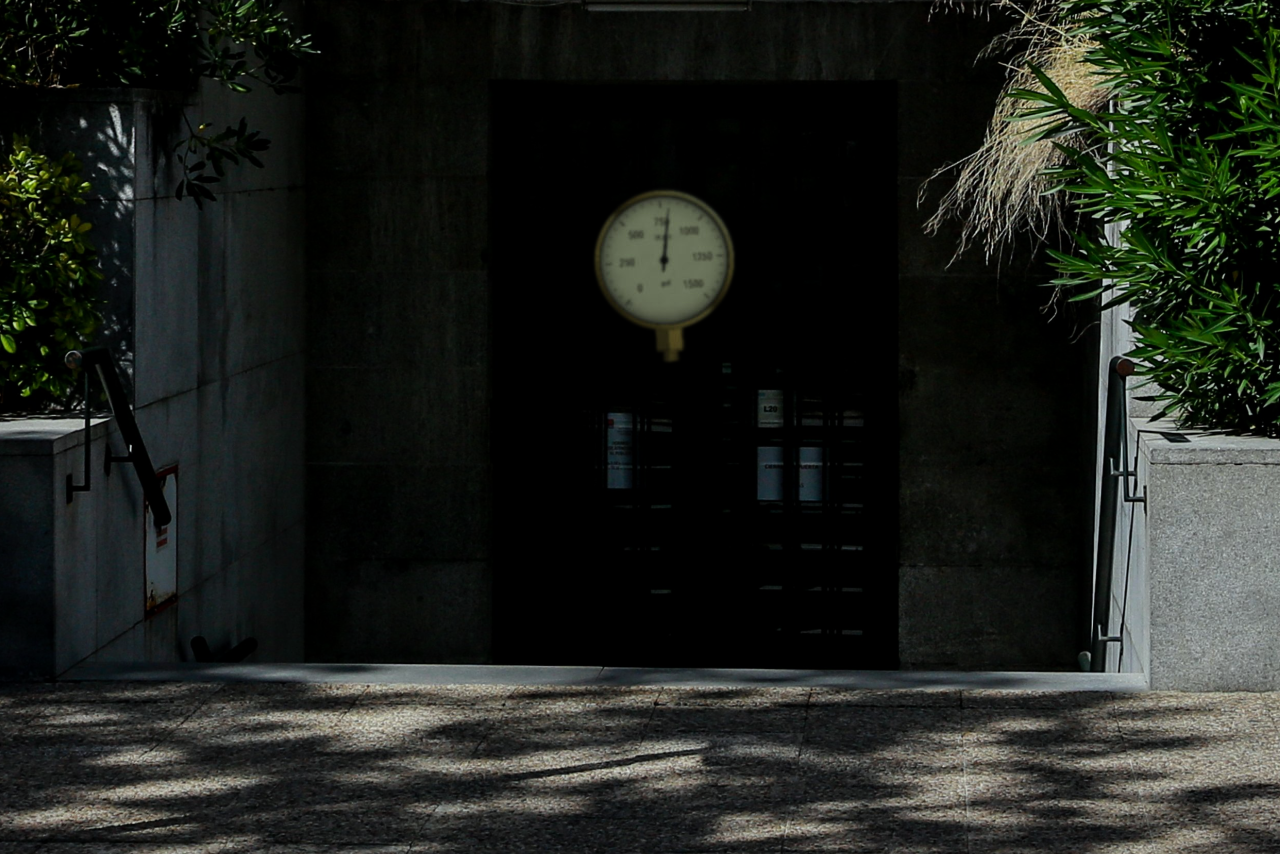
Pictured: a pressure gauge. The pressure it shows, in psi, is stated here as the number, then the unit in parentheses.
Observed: 800 (psi)
